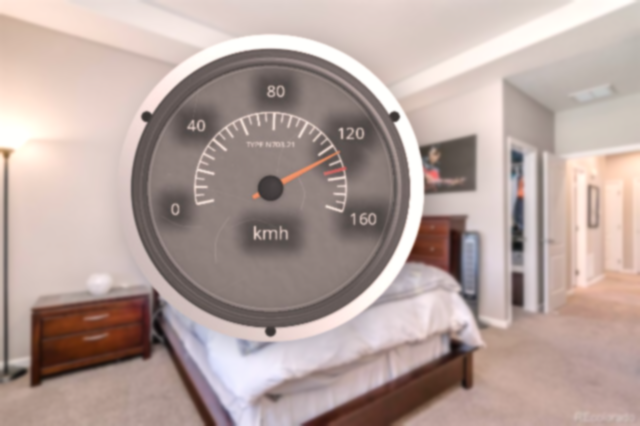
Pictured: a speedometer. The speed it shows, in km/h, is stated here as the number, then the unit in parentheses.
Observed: 125 (km/h)
